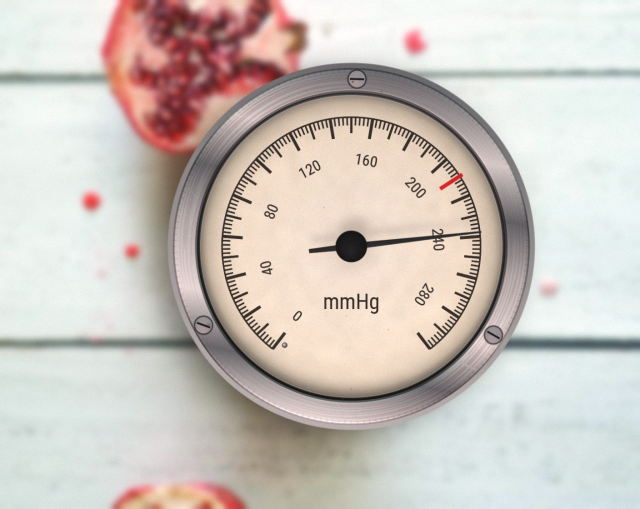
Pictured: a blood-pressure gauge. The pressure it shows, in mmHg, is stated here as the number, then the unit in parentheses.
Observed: 238 (mmHg)
